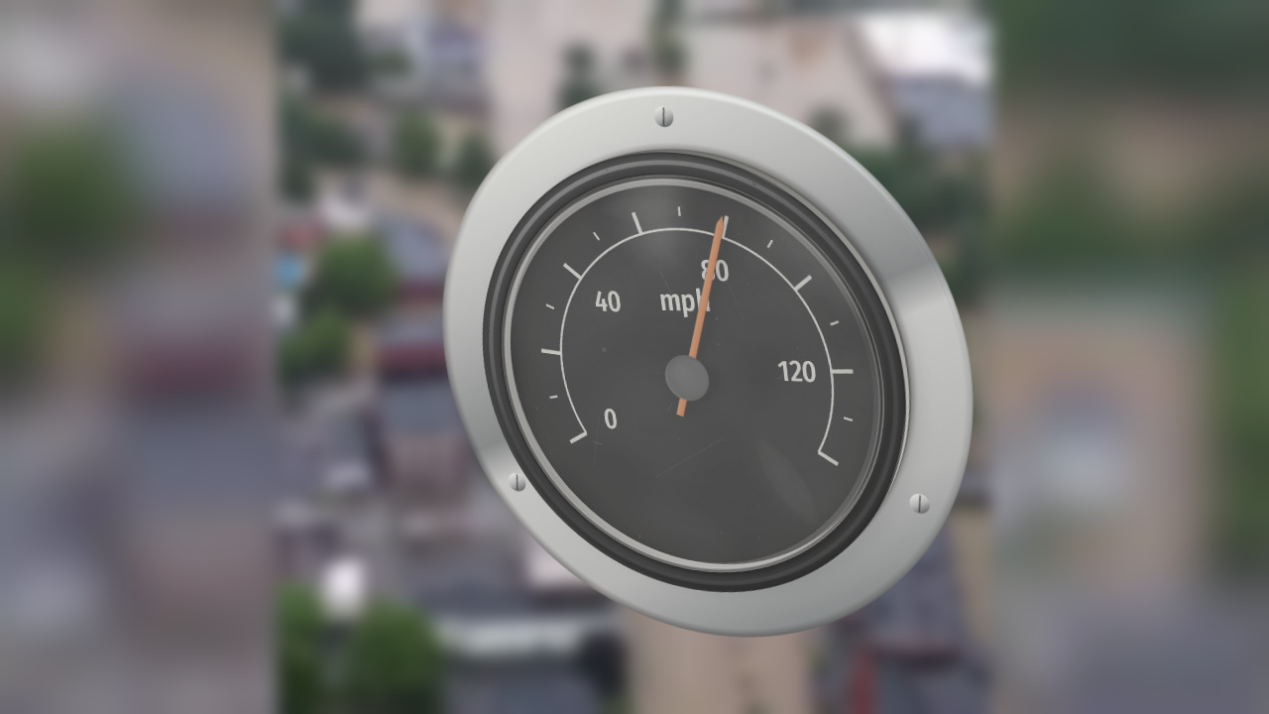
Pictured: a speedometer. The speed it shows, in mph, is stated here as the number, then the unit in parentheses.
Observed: 80 (mph)
